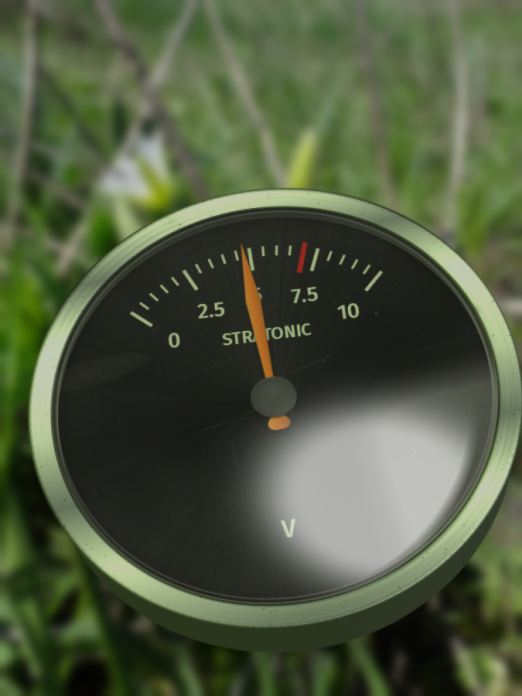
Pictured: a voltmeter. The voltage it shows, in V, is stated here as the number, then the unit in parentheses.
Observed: 4.75 (V)
